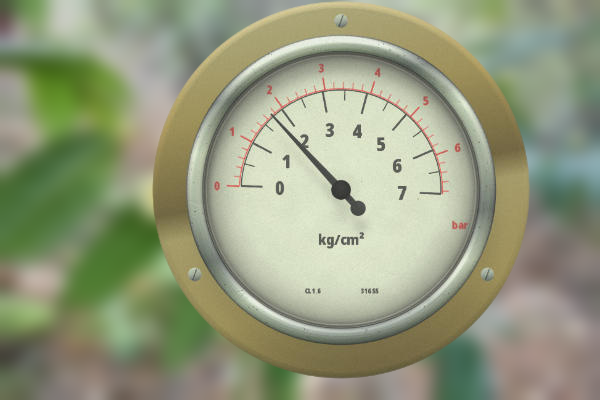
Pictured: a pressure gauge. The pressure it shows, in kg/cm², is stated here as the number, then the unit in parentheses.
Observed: 1.75 (kg/cm²)
